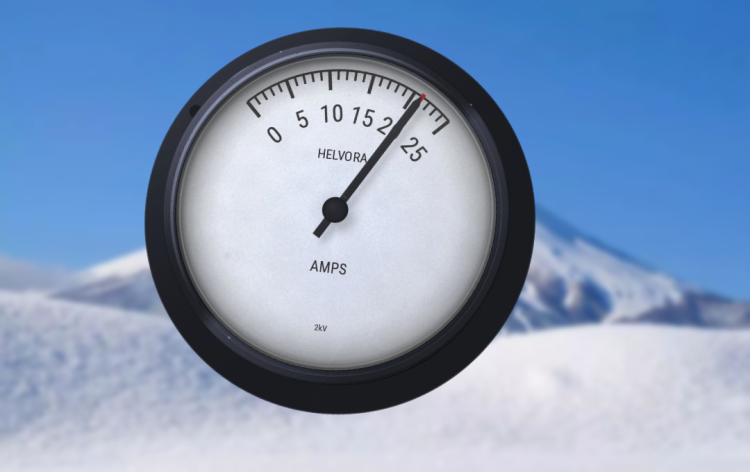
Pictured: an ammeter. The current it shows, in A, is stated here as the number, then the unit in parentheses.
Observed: 21 (A)
